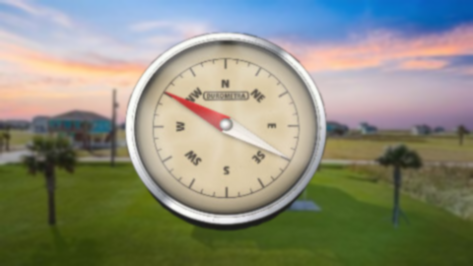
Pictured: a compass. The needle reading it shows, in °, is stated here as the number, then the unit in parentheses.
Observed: 300 (°)
